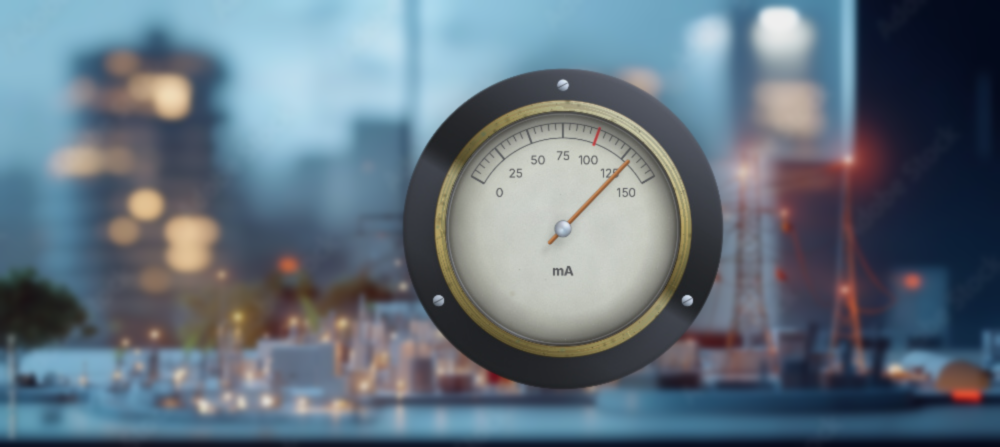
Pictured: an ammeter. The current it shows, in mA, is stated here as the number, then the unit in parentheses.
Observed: 130 (mA)
